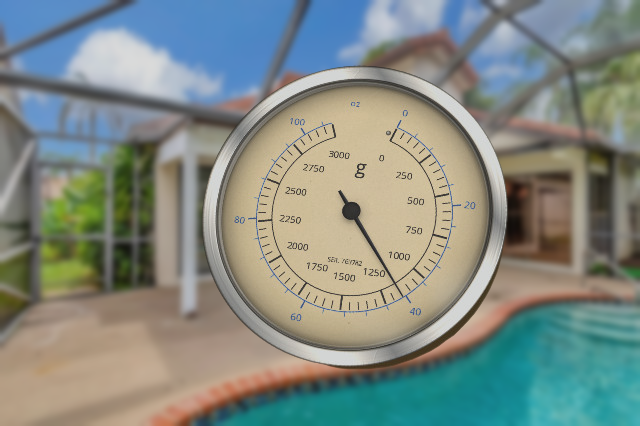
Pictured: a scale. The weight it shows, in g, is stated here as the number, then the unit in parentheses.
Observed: 1150 (g)
